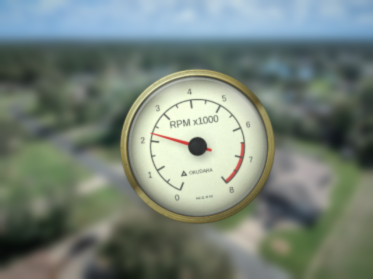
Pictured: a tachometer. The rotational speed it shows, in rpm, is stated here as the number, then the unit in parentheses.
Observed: 2250 (rpm)
